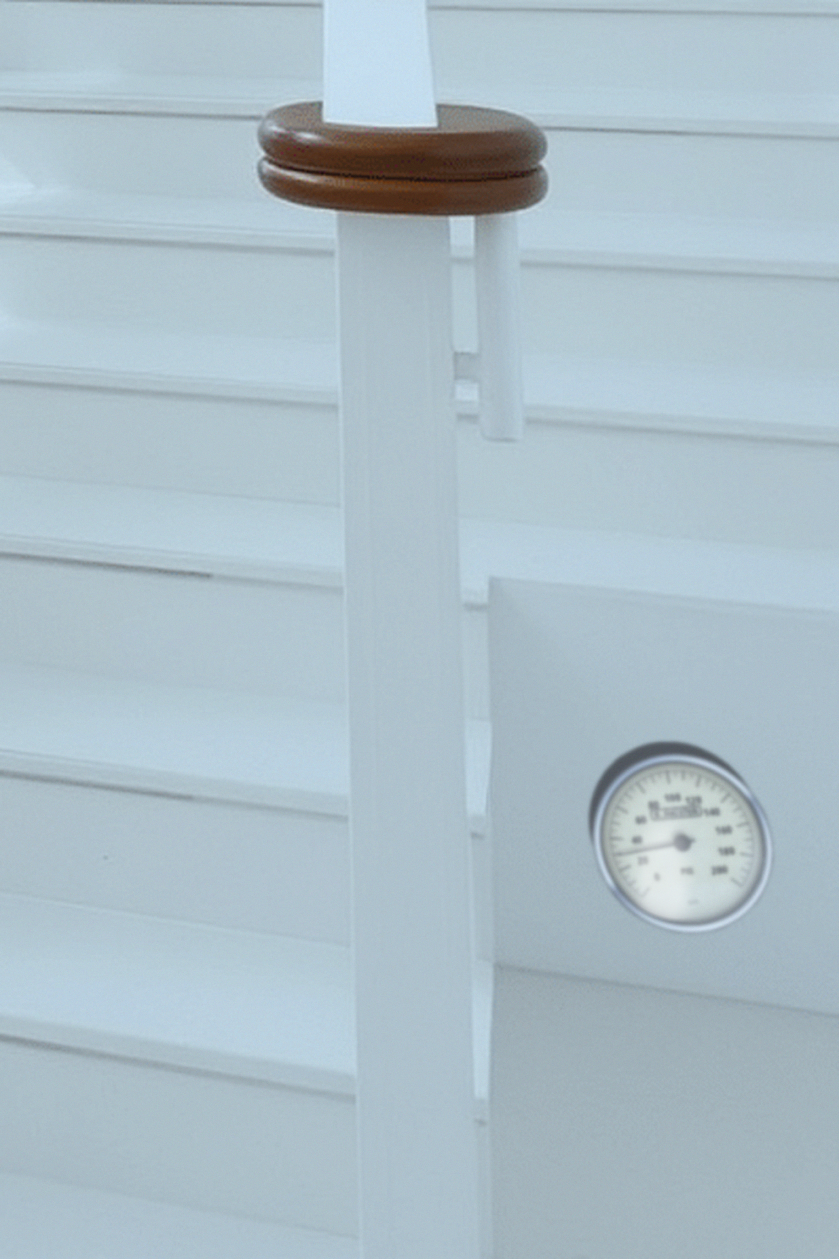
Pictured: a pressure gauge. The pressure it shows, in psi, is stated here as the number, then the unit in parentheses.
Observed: 30 (psi)
